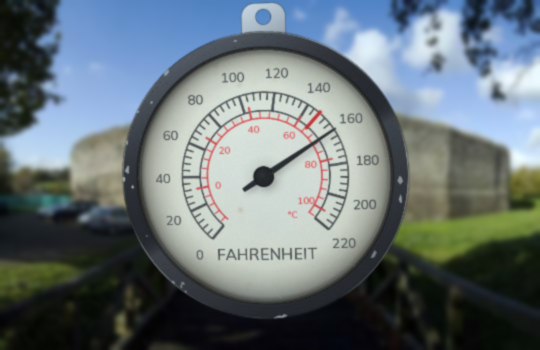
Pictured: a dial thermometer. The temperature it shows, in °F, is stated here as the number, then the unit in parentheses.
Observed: 160 (°F)
